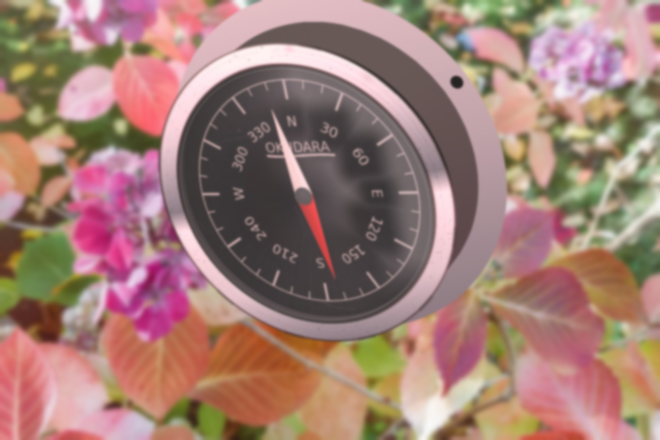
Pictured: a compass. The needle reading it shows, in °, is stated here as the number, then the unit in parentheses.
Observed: 170 (°)
